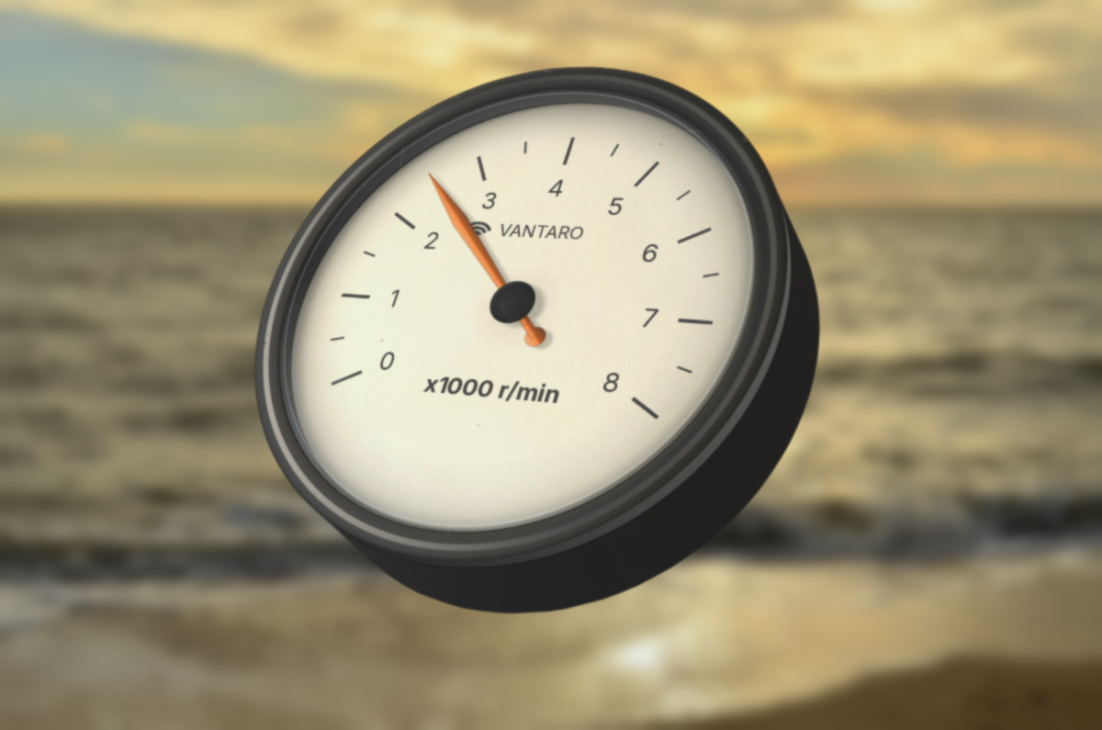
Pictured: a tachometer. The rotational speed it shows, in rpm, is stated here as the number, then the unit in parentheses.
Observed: 2500 (rpm)
